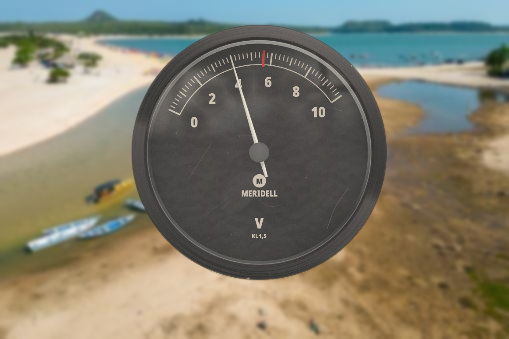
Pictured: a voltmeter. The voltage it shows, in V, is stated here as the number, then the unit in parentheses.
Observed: 4 (V)
